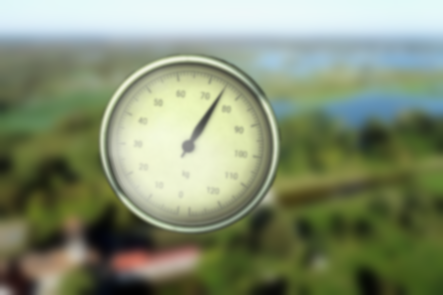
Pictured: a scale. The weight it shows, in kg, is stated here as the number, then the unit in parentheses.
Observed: 75 (kg)
